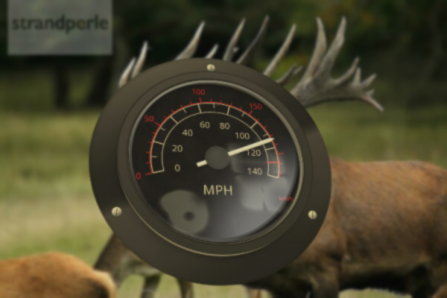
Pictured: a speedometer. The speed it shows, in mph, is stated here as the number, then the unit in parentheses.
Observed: 115 (mph)
